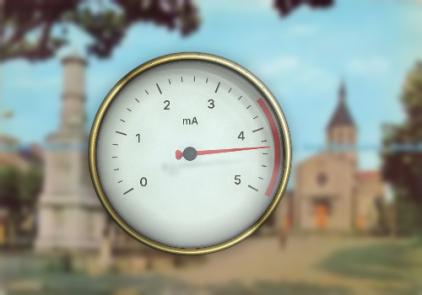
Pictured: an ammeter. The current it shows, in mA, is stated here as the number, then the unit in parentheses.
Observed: 4.3 (mA)
